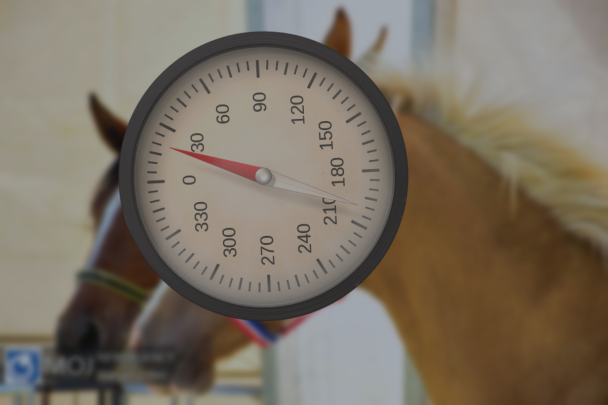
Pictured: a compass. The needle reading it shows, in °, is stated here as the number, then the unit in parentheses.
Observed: 20 (°)
